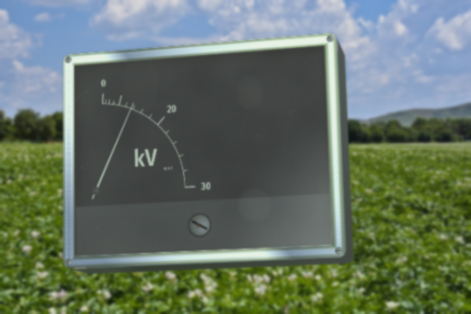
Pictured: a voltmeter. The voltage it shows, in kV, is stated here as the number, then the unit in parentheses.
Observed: 14 (kV)
